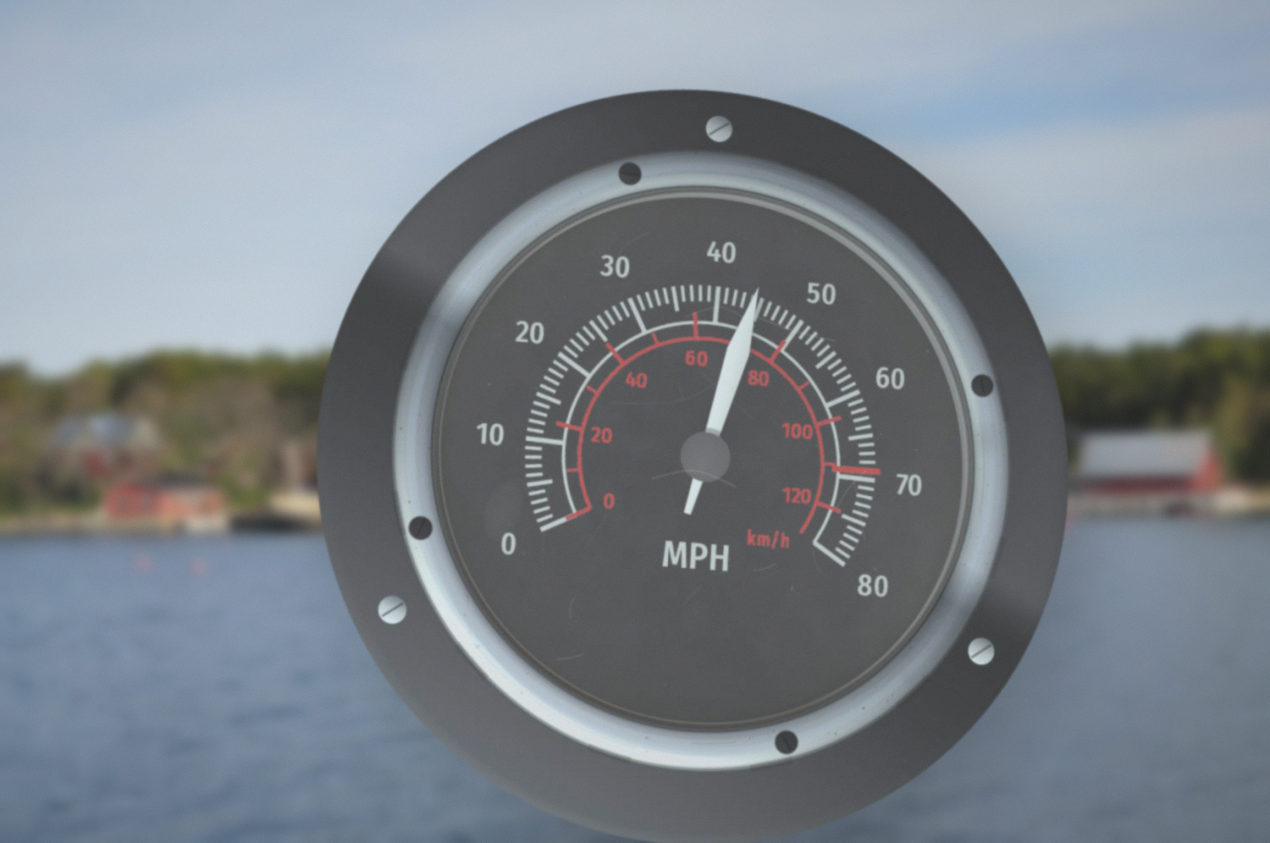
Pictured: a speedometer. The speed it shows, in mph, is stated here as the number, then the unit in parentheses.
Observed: 44 (mph)
